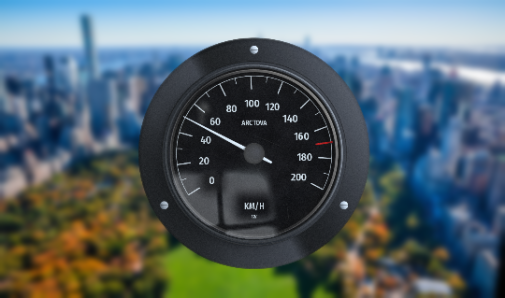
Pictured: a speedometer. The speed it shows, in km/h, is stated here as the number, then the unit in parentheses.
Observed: 50 (km/h)
